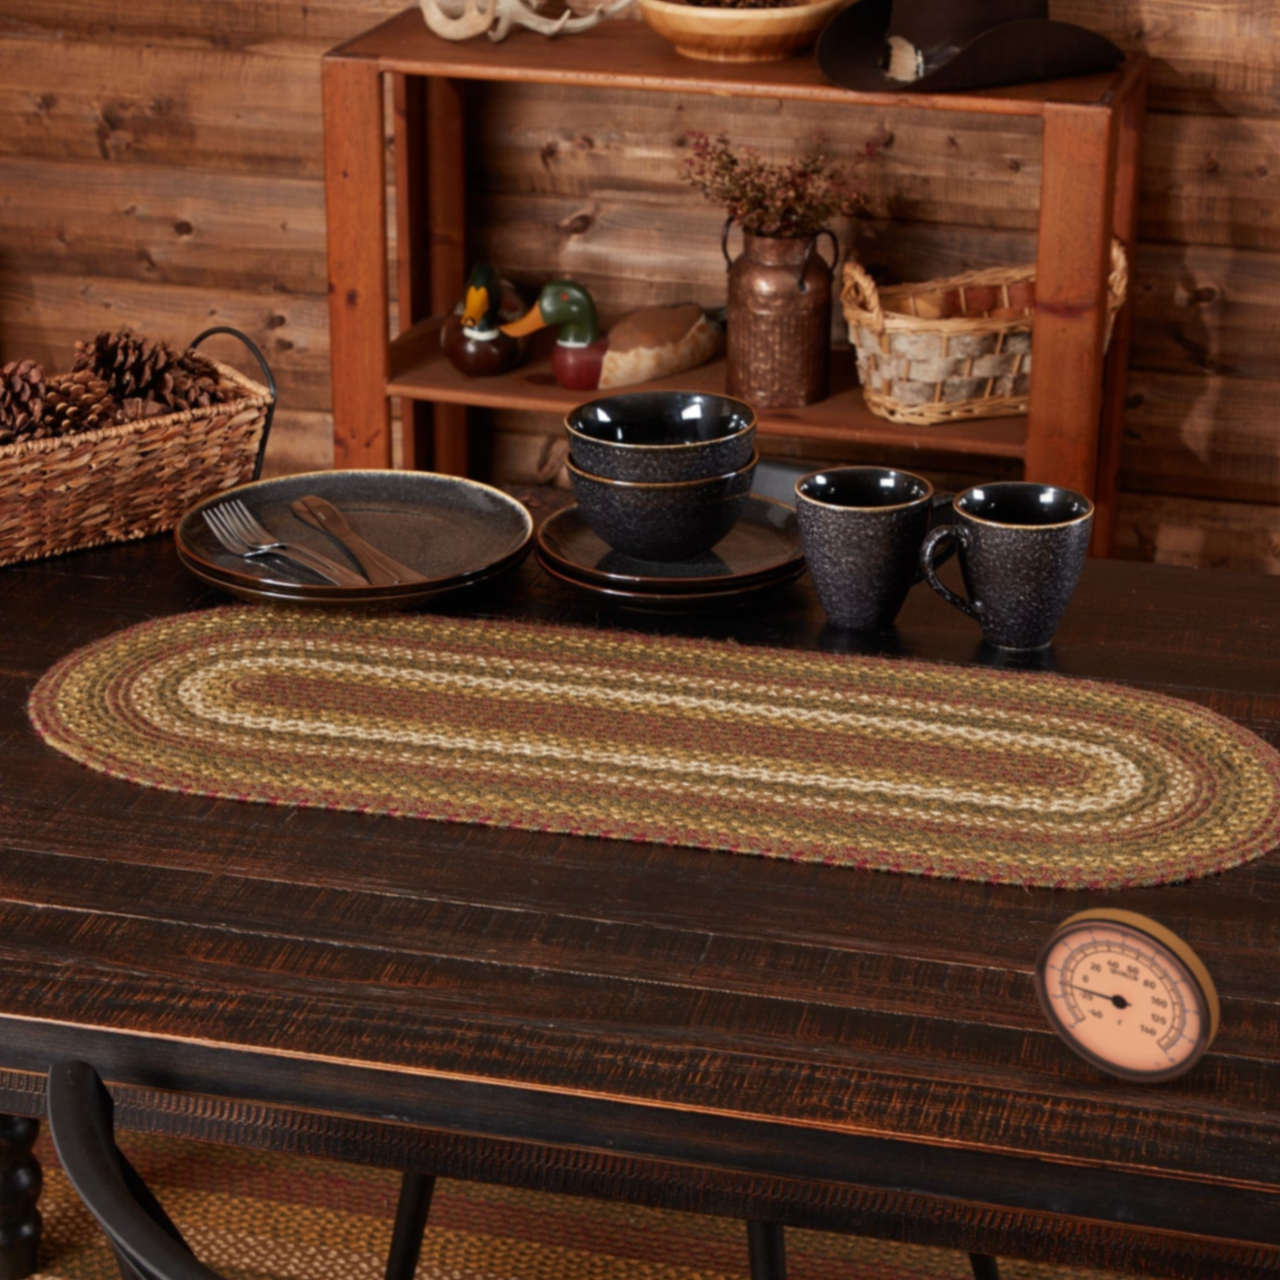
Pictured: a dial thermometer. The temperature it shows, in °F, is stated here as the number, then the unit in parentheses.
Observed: -10 (°F)
